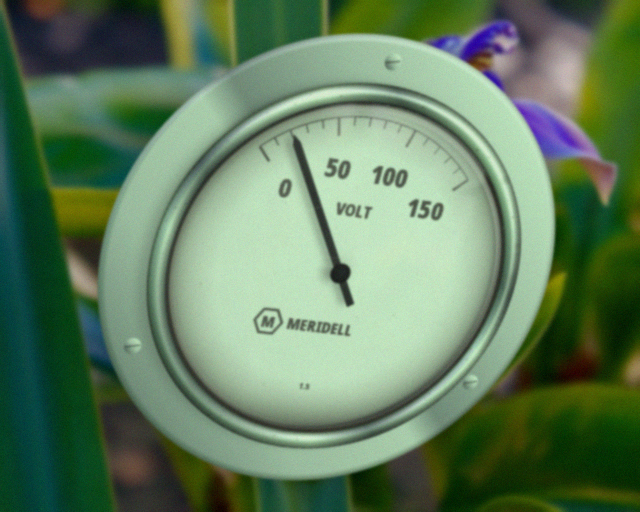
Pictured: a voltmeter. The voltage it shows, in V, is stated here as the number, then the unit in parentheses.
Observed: 20 (V)
